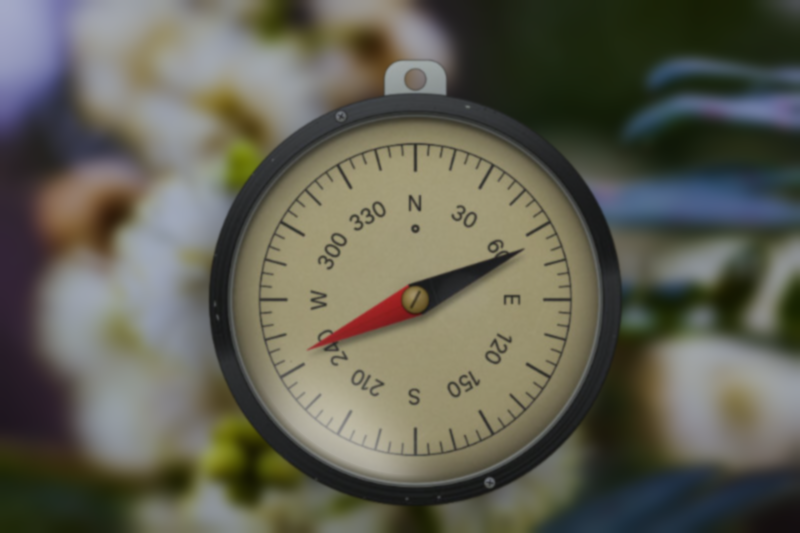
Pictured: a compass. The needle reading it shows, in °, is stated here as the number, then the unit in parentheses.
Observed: 245 (°)
